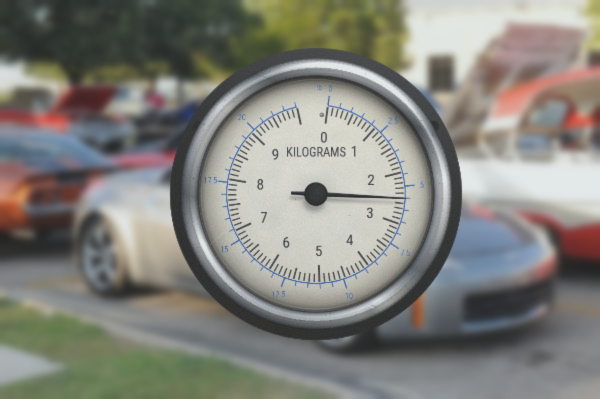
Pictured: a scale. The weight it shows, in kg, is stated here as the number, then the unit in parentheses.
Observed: 2.5 (kg)
